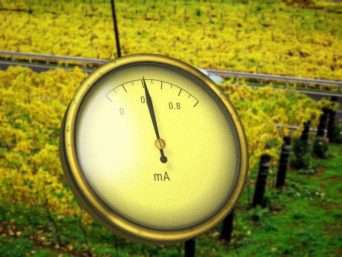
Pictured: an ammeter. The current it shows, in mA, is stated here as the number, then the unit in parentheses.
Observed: 0.4 (mA)
